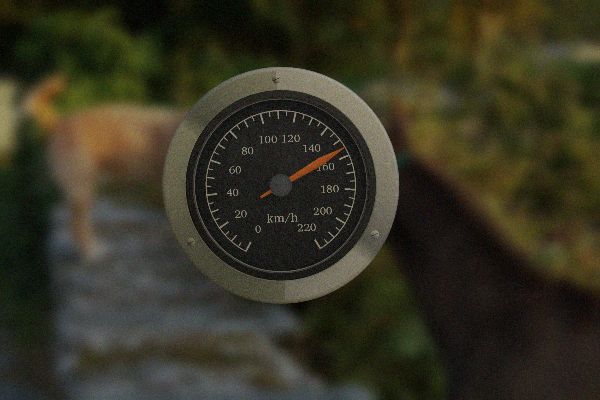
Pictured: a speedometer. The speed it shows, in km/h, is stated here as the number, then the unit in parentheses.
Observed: 155 (km/h)
